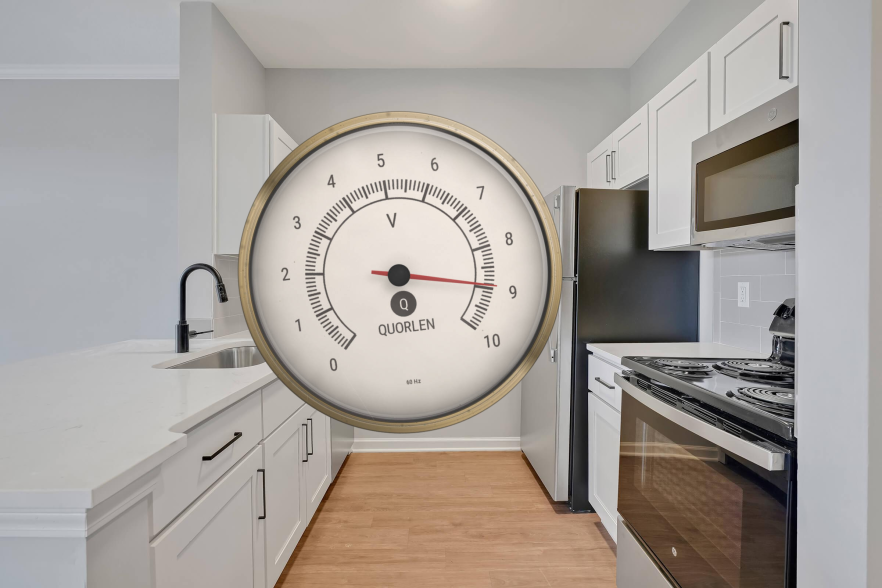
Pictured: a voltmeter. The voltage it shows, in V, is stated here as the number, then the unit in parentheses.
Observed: 8.9 (V)
